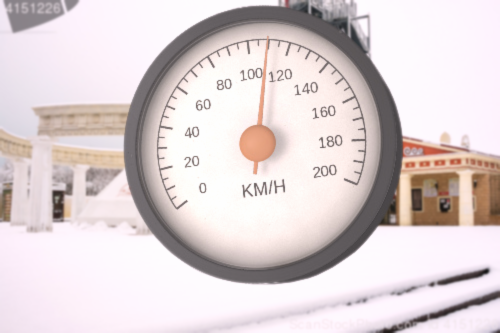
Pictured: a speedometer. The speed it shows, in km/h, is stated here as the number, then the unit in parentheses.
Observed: 110 (km/h)
